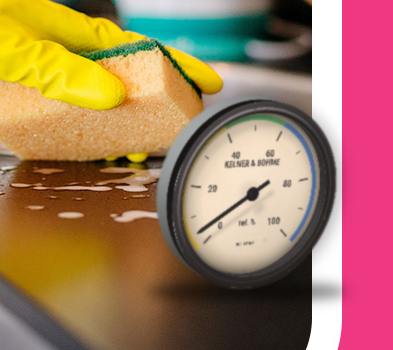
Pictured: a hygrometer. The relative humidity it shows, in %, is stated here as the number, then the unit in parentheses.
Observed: 5 (%)
